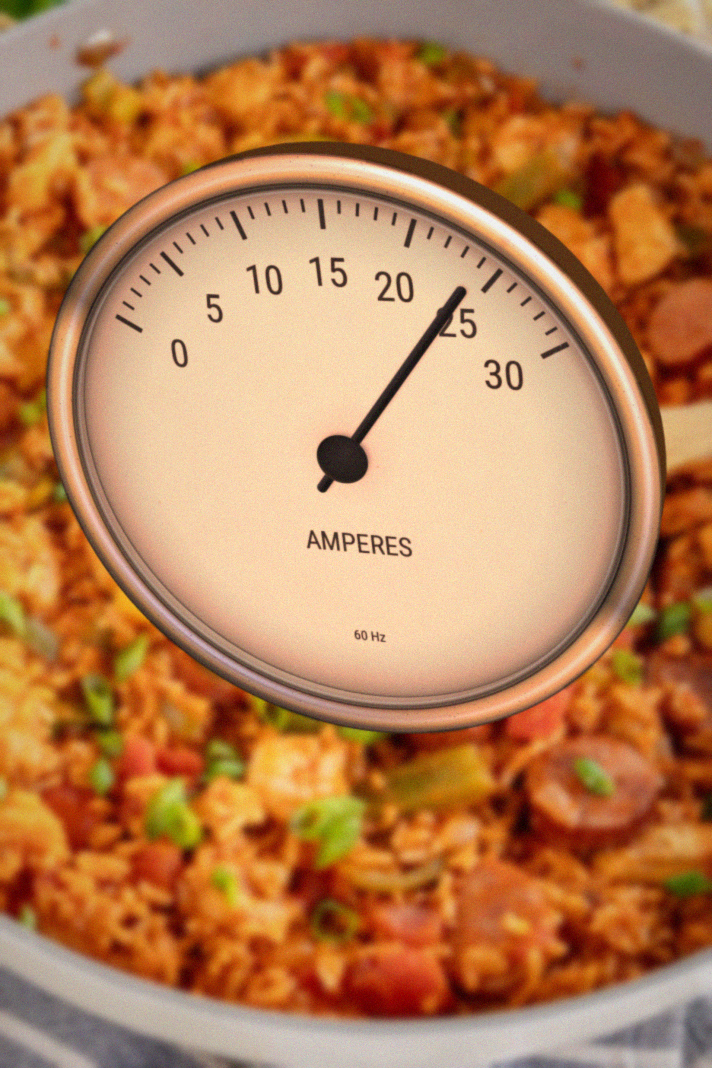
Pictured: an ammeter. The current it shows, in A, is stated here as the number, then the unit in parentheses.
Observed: 24 (A)
